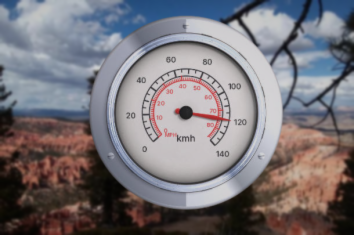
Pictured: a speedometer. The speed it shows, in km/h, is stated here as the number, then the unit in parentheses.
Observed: 120 (km/h)
